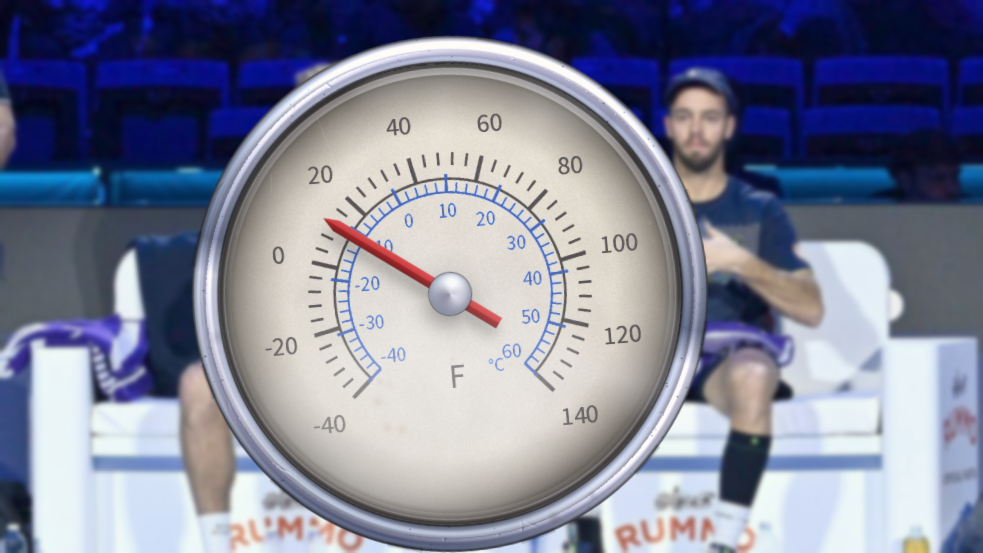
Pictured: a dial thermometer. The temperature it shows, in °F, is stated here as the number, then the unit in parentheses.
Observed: 12 (°F)
